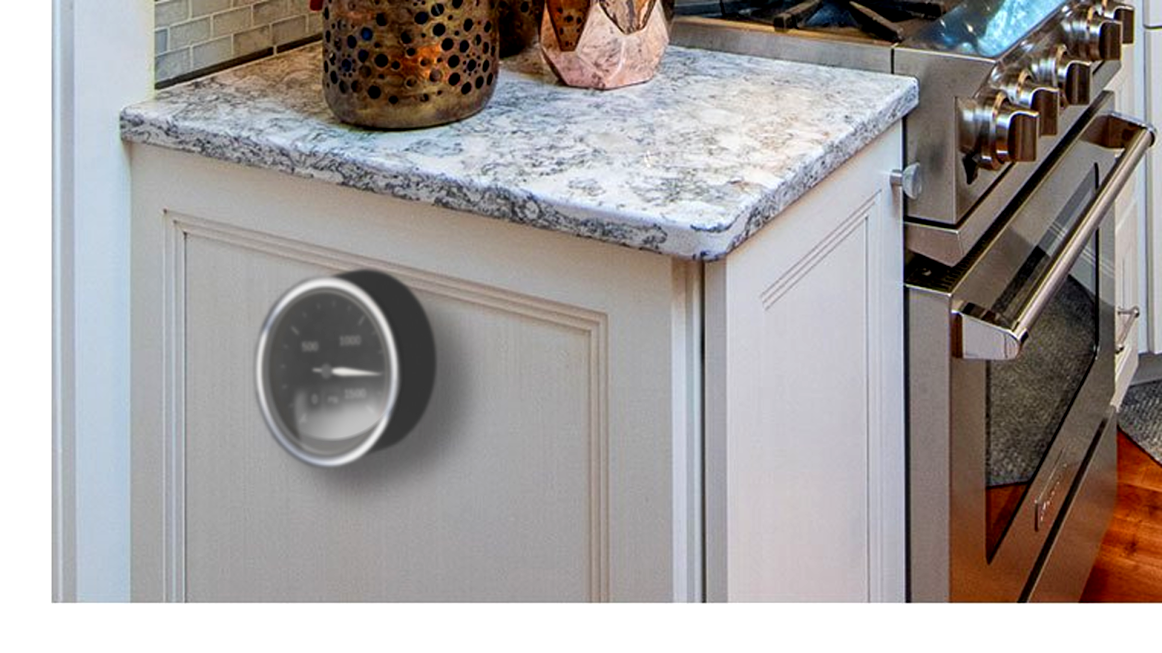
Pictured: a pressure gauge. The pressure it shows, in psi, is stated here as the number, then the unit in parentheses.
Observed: 1300 (psi)
